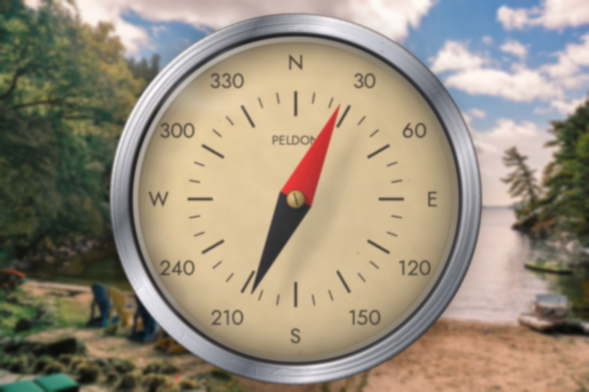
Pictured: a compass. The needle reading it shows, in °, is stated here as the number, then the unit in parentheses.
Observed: 25 (°)
